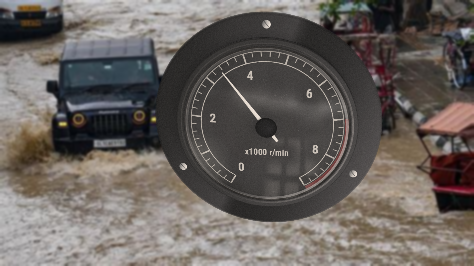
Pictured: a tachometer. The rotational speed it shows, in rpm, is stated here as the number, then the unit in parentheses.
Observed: 3400 (rpm)
